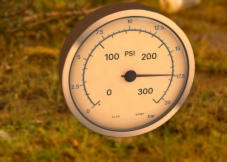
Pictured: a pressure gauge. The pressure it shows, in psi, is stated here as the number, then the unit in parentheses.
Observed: 250 (psi)
